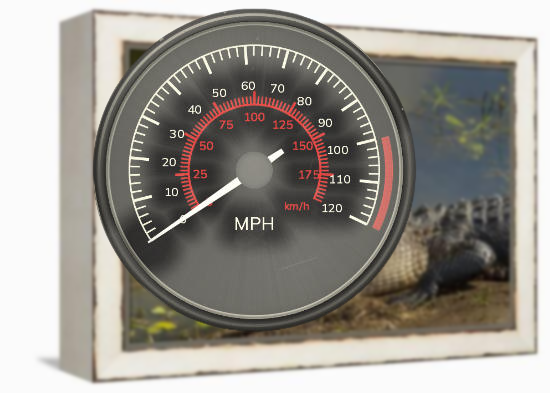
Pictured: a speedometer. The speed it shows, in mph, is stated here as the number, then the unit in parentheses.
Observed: 0 (mph)
